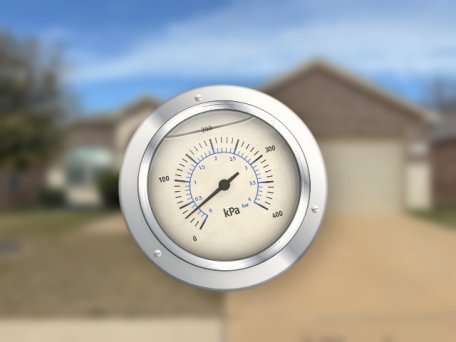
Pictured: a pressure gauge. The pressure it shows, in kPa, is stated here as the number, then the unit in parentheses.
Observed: 30 (kPa)
